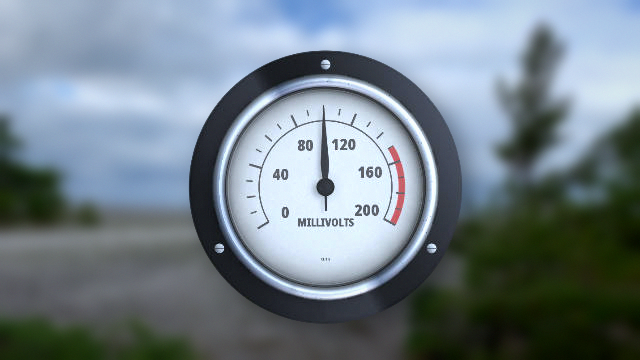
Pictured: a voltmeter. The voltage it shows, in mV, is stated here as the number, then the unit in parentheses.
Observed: 100 (mV)
